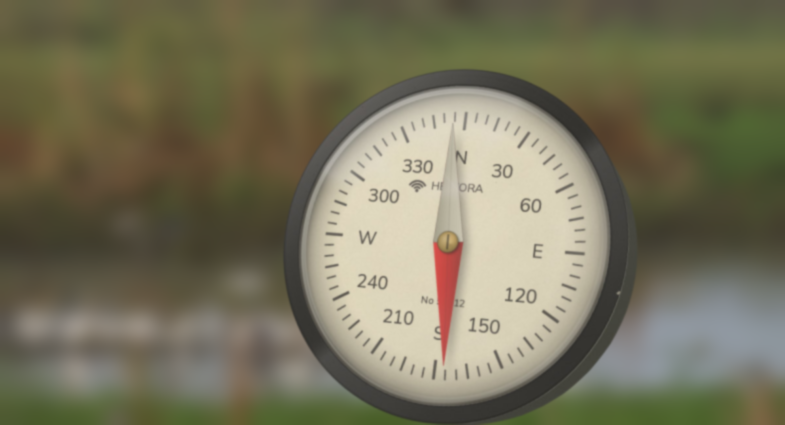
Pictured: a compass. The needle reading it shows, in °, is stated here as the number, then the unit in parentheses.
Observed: 175 (°)
